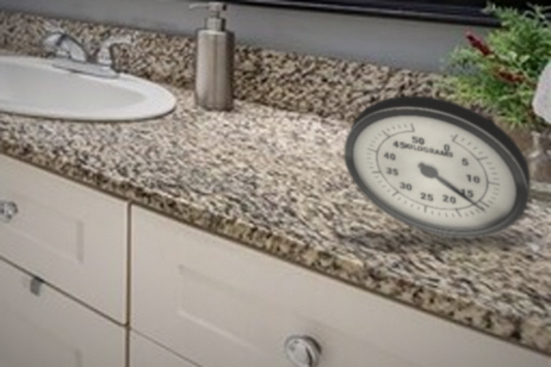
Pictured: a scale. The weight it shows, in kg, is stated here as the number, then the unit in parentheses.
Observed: 16 (kg)
